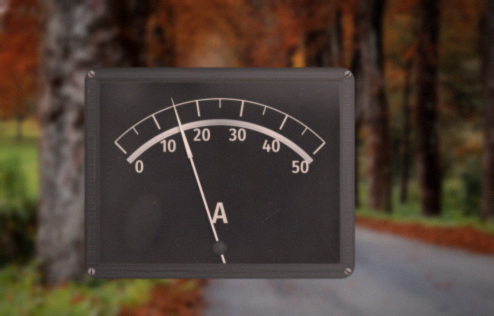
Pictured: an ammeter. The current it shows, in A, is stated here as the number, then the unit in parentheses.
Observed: 15 (A)
